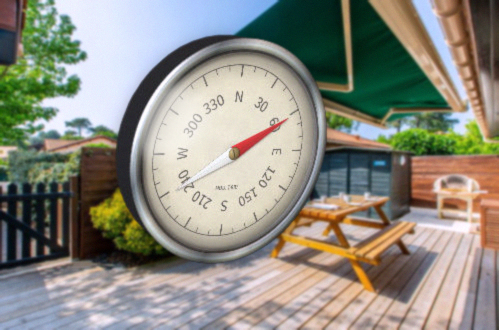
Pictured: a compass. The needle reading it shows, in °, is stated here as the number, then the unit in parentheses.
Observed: 60 (°)
